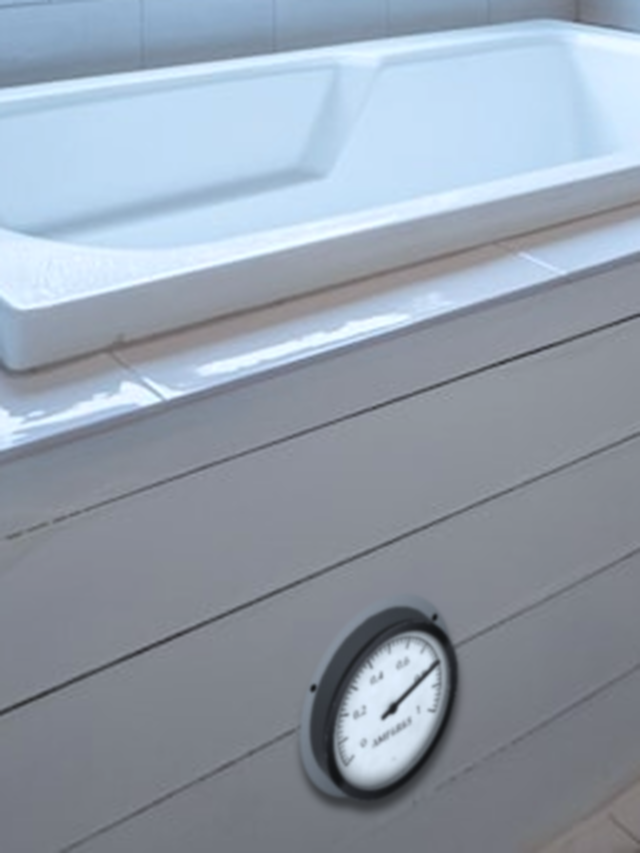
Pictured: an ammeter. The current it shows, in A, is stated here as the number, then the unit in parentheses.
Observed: 0.8 (A)
